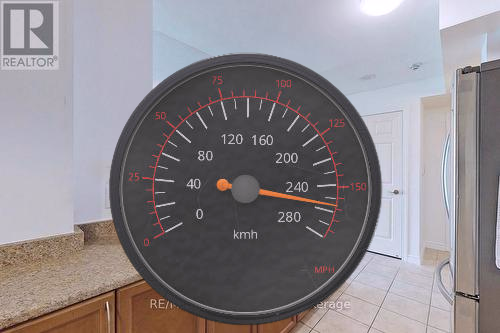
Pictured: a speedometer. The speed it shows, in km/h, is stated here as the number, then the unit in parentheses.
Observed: 255 (km/h)
